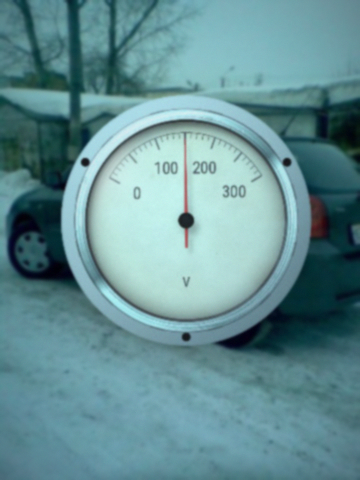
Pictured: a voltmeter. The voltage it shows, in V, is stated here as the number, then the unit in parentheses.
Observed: 150 (V)
